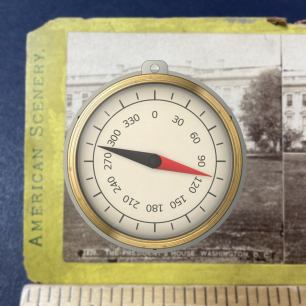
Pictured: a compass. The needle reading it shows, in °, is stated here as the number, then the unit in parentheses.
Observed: 105 (°)
